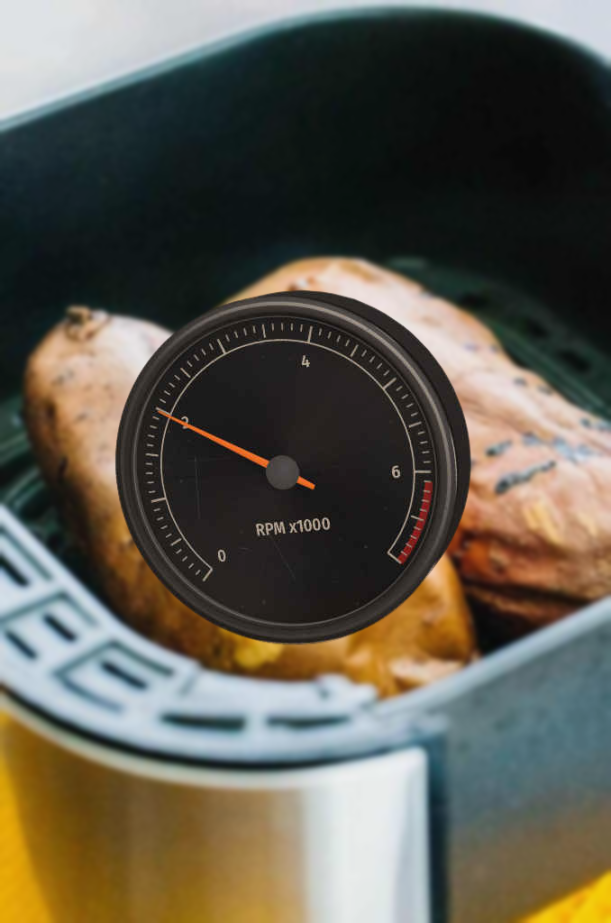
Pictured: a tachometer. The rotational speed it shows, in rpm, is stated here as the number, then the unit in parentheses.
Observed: 2000 (rpm)
